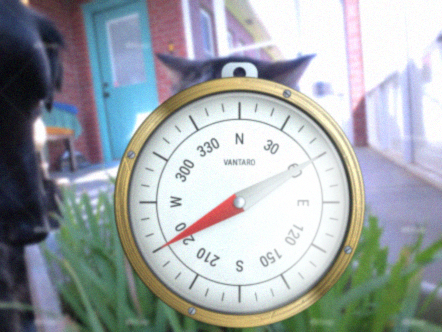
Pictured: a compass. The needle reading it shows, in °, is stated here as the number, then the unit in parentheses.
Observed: 240 (°)
